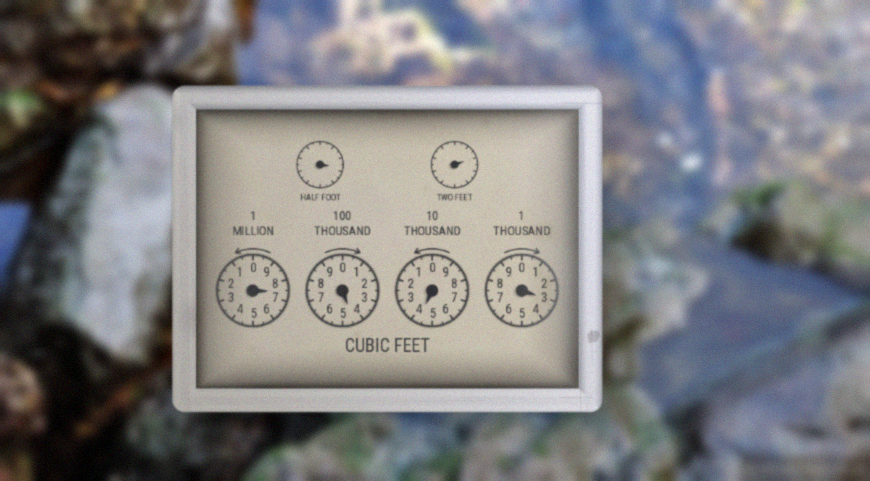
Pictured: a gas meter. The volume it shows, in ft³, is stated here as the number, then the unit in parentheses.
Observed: 744300 (ft³)
